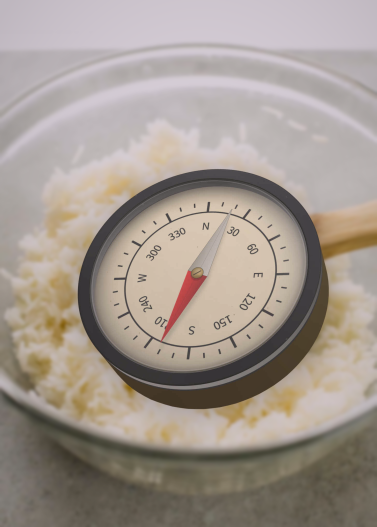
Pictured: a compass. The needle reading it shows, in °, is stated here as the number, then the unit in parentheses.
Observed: 200 (°)
